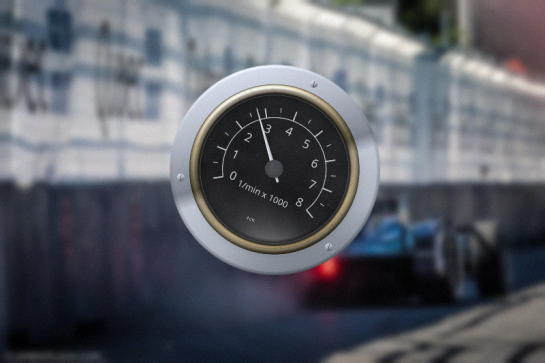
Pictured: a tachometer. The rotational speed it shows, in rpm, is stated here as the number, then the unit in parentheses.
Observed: 2750 (rpm)
